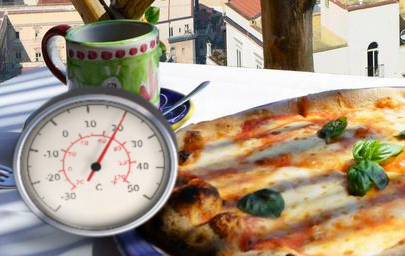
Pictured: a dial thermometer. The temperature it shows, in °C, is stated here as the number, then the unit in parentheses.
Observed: 20 (°C)
